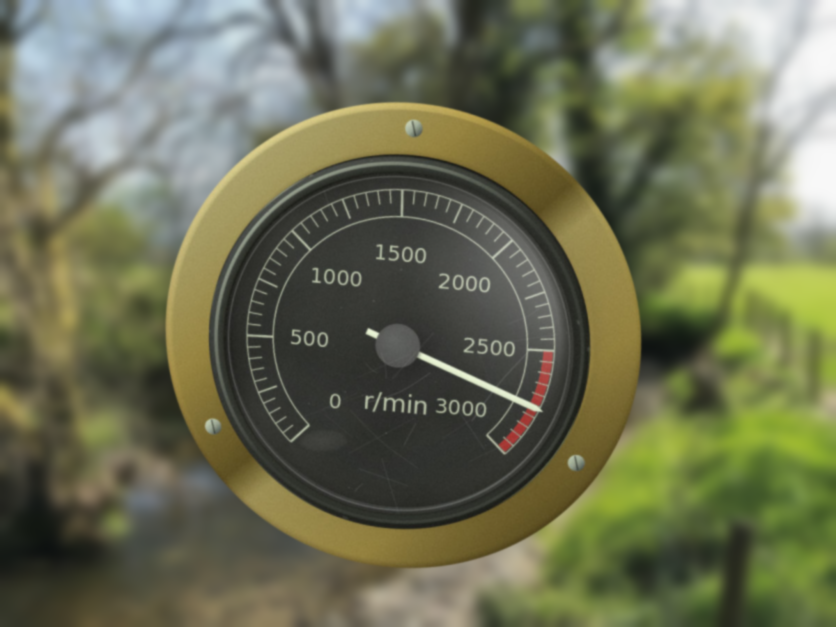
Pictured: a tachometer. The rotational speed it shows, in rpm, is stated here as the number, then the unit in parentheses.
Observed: 2750 (rpm)
